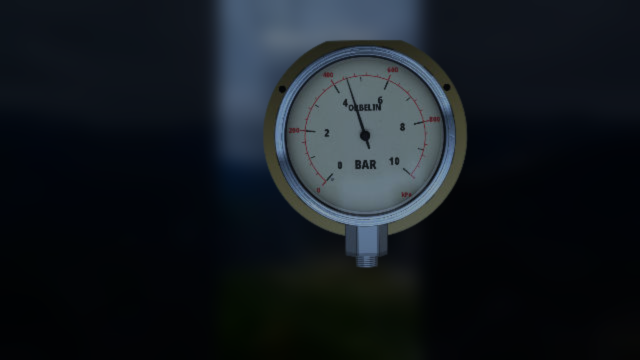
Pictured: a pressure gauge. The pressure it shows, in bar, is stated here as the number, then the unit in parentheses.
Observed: 4.5 (bar)
